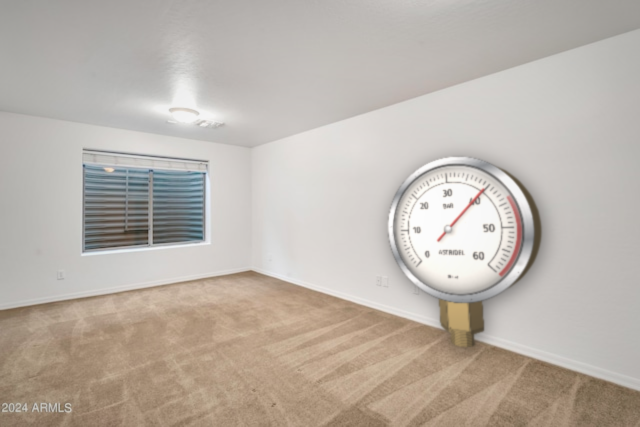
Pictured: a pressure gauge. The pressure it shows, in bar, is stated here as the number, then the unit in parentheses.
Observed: 40 (bar)
